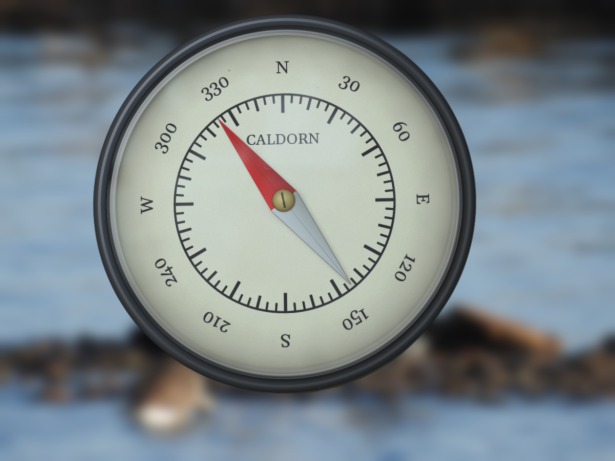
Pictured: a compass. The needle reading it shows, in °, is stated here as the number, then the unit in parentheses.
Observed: 322.5 (°)
